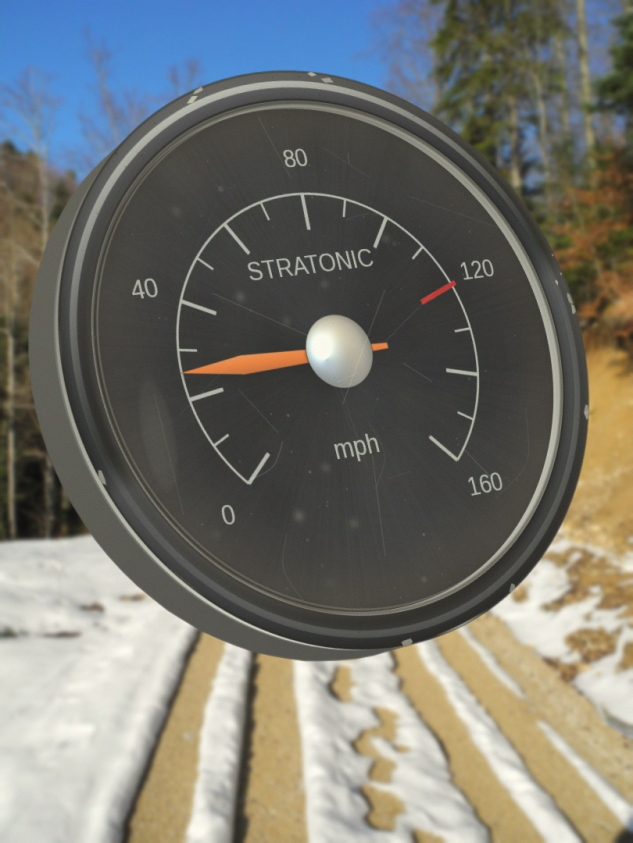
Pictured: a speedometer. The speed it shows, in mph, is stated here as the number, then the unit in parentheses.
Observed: 25 (mph)
